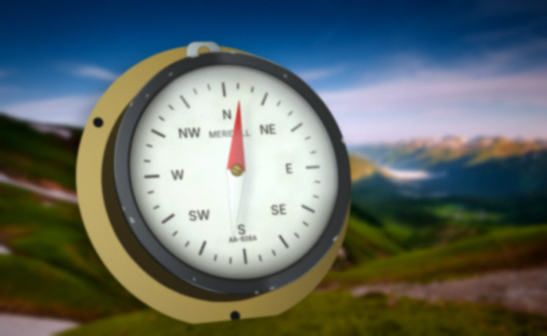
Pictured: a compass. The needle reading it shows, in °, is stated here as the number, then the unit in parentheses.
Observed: 10 (°)
